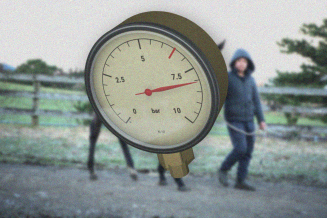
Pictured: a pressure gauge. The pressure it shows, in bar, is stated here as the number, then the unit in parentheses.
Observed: 8 (bar)
